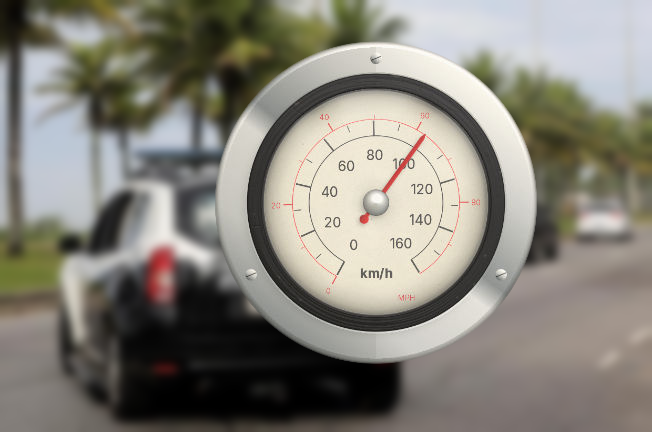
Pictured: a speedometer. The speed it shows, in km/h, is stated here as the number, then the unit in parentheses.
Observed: 100 (km/h)
